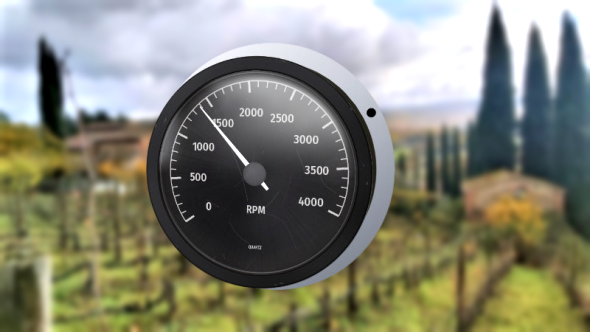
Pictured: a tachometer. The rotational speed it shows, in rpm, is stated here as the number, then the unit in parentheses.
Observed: 1400 (rpm)
